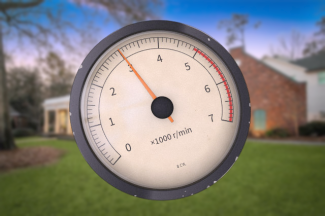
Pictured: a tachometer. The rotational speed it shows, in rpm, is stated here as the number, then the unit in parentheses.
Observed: 3000 (rpm)
